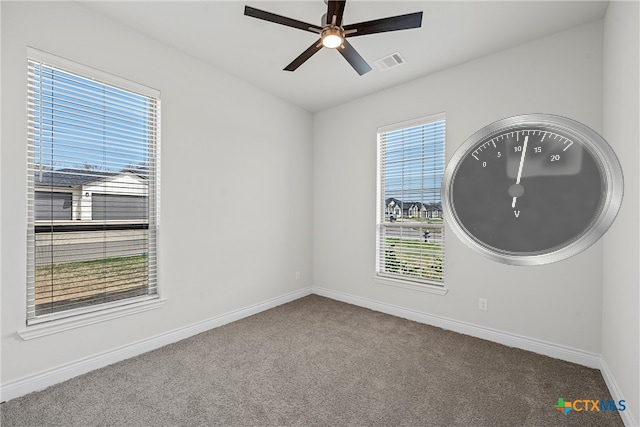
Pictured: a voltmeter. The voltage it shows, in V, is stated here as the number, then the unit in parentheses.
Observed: 12 (V)
